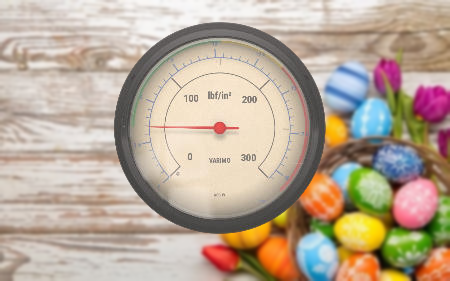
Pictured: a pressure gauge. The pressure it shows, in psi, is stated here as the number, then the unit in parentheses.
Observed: 50 (psi)
